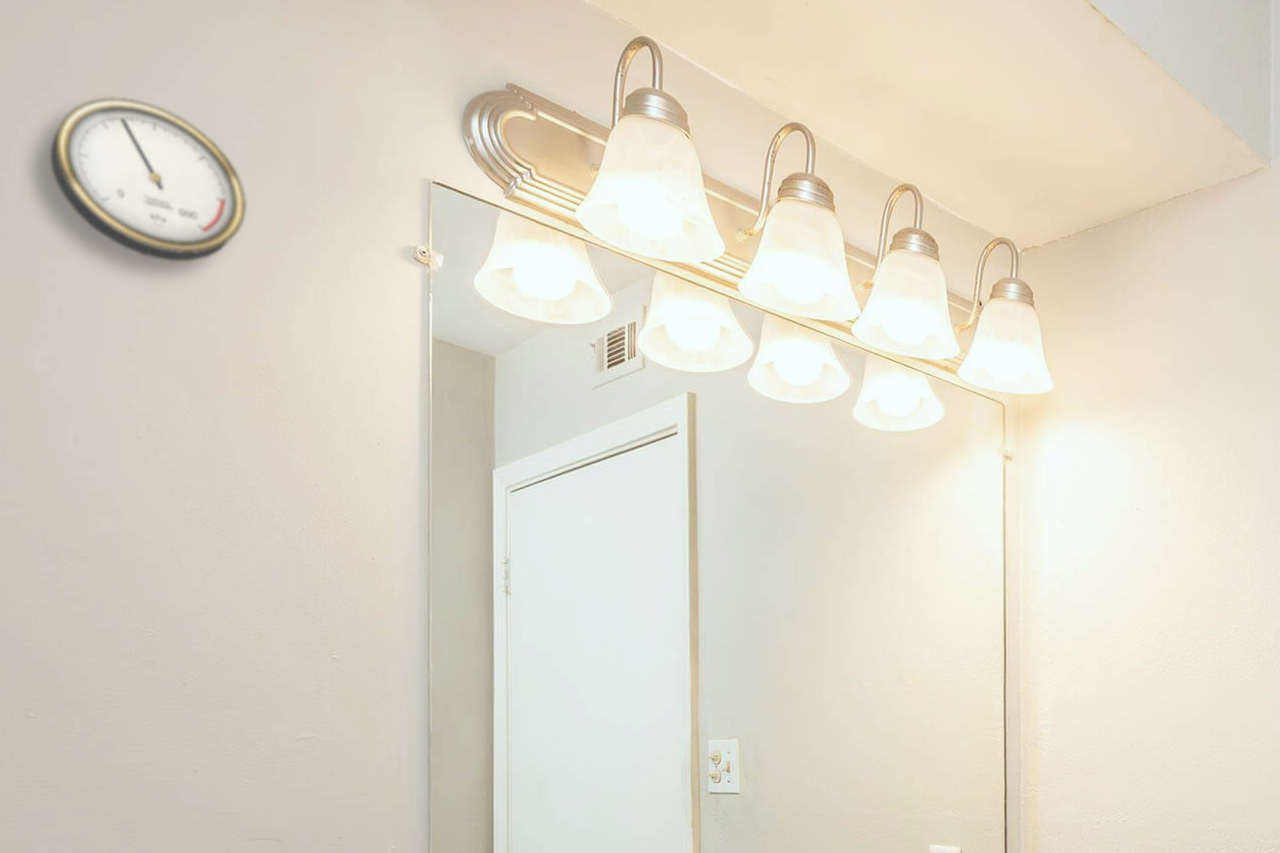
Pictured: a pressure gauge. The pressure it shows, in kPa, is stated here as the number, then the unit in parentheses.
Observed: 240 (kPa)
